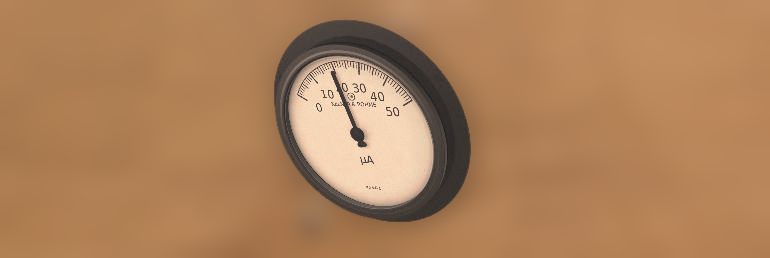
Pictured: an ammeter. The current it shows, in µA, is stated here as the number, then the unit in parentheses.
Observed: 20 (µA)
